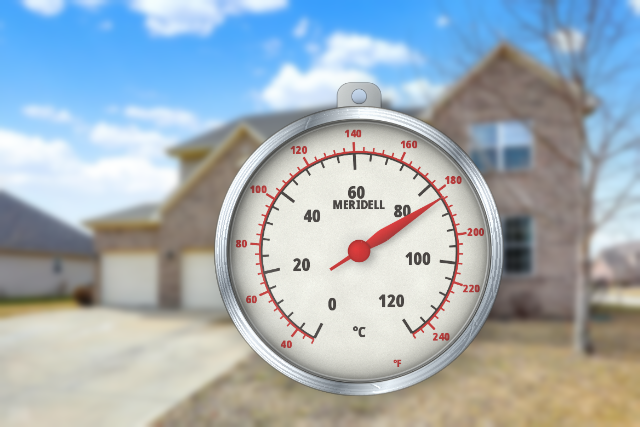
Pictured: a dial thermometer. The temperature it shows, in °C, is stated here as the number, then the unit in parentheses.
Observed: 84 (°C)
